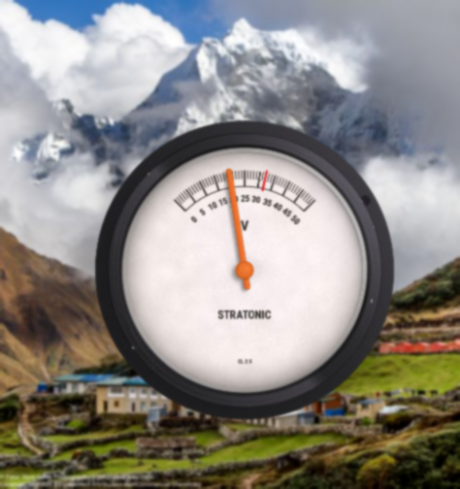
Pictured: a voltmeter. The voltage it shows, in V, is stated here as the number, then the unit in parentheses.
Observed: 20 (V)
